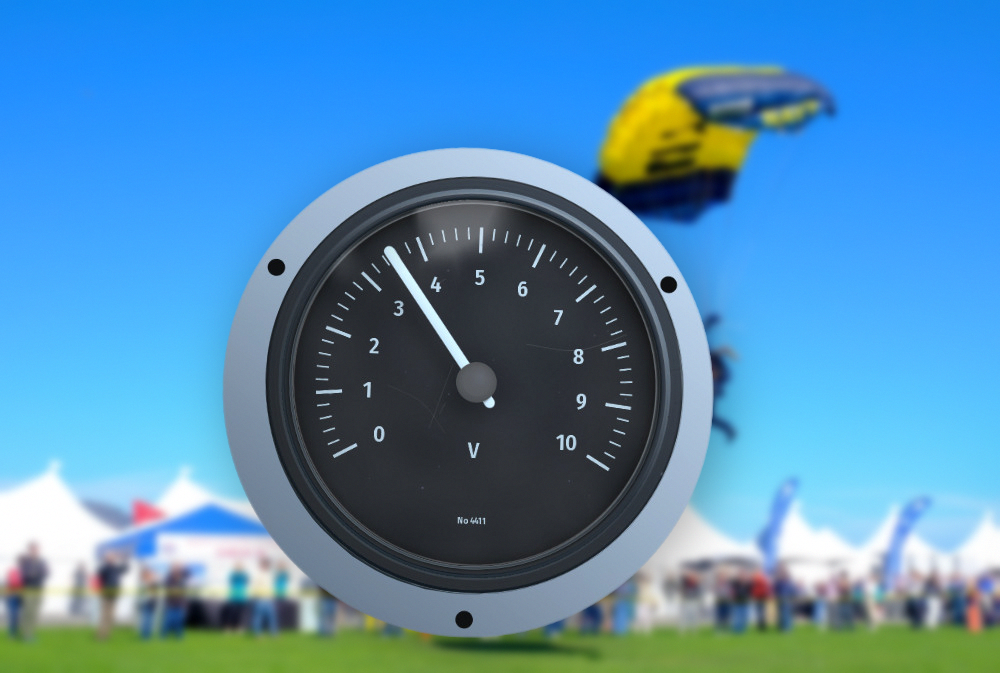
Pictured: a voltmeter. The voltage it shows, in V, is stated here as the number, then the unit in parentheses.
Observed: 3.5 (V)
